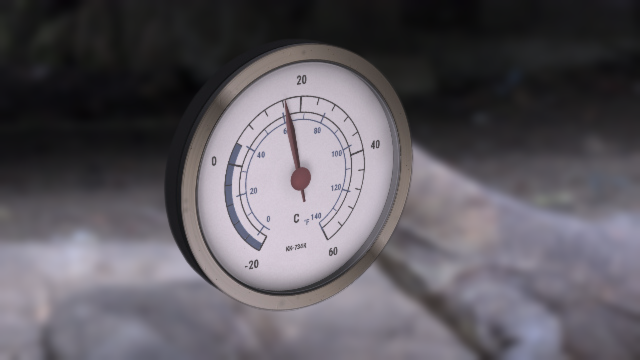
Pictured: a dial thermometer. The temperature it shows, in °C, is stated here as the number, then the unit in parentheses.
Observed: 16 (°C)
